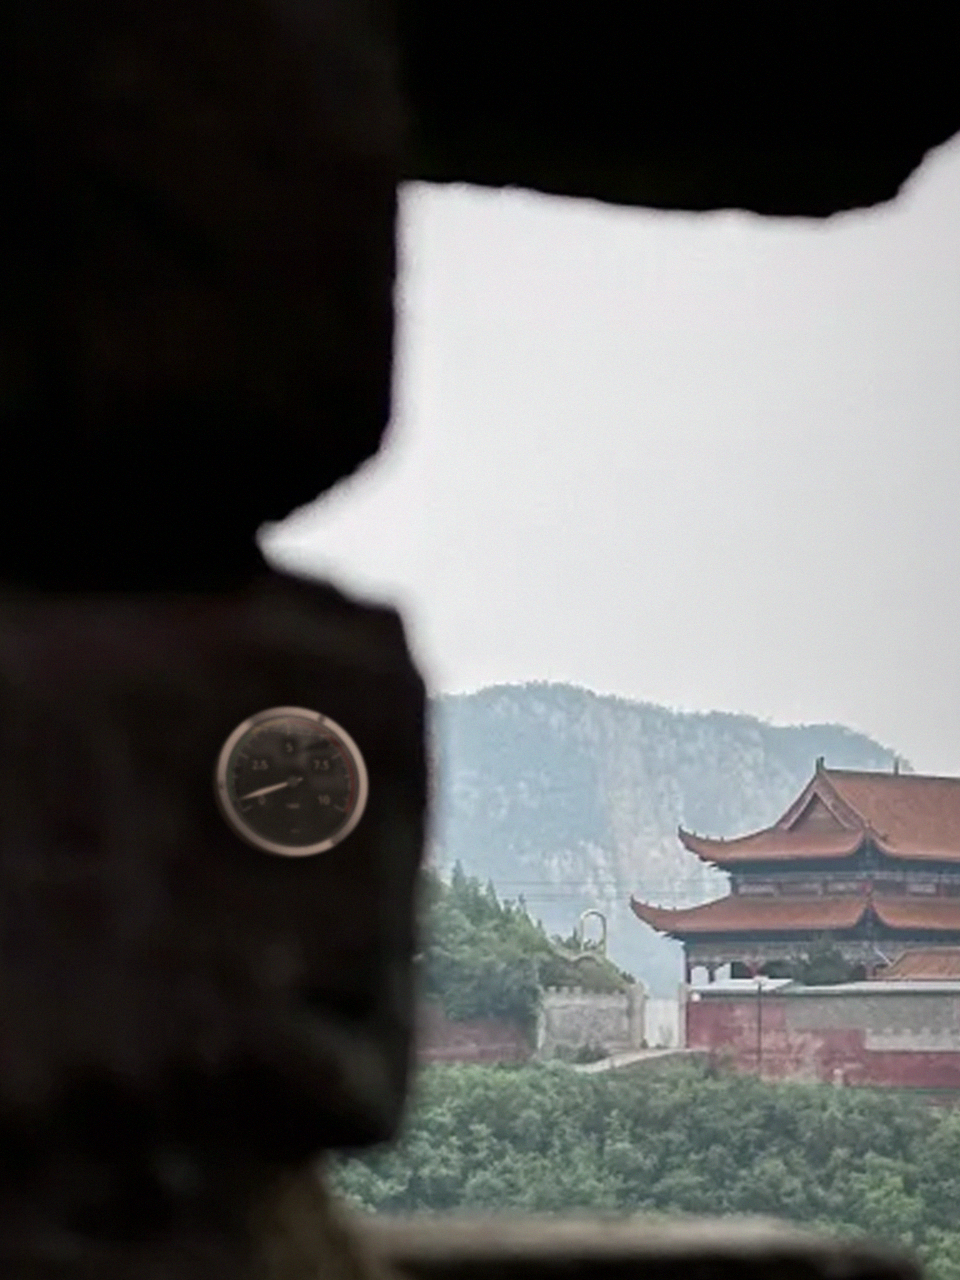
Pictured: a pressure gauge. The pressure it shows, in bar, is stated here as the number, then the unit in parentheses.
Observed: 0.5 (bar)
